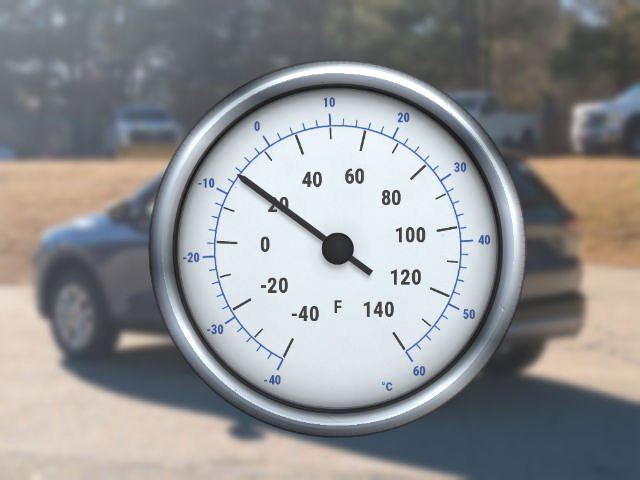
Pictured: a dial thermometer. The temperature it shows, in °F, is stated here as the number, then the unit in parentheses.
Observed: 20 (°F)
